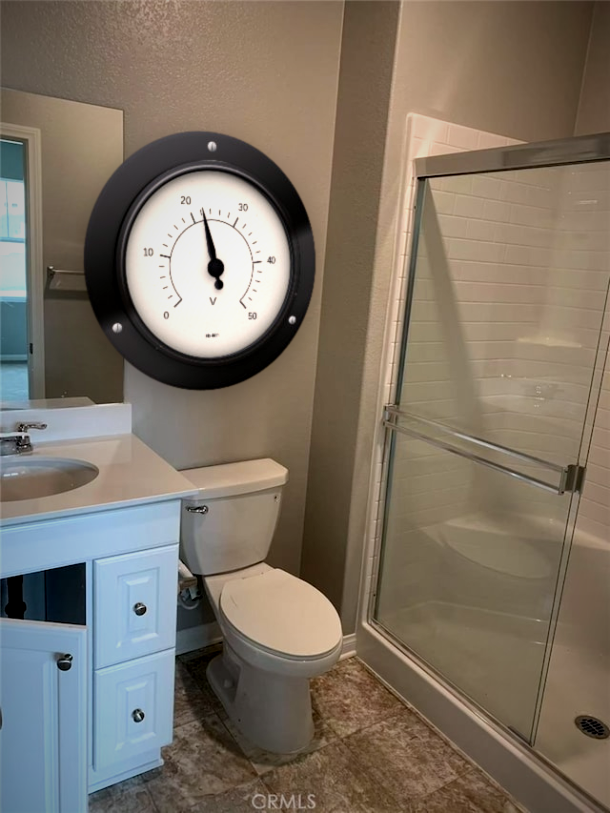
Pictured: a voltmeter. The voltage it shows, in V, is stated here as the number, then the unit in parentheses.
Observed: 22 (V)
